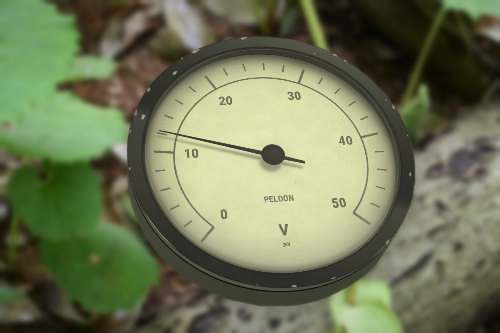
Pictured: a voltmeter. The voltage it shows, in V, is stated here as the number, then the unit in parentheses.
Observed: 12 (V)
